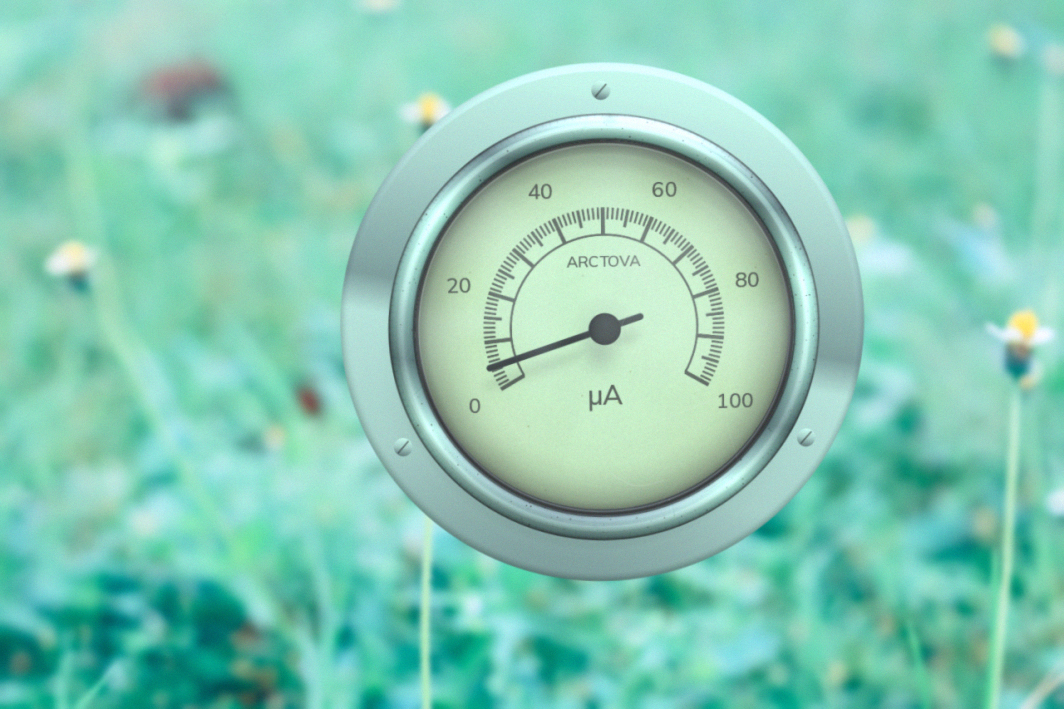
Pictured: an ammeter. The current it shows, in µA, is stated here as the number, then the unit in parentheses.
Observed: 5 (µA)
